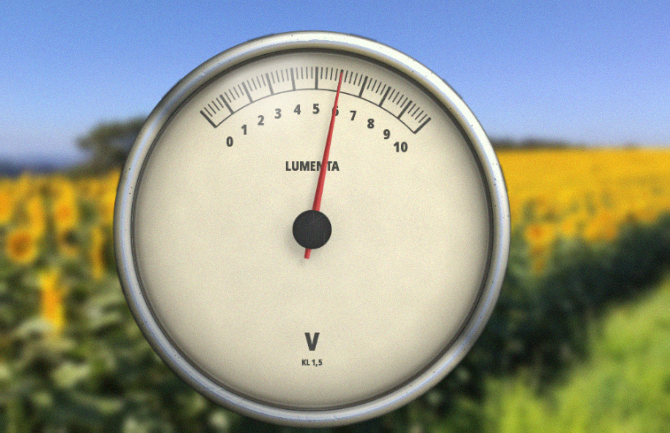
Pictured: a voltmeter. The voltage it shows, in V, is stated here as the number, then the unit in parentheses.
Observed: 6 (V)
